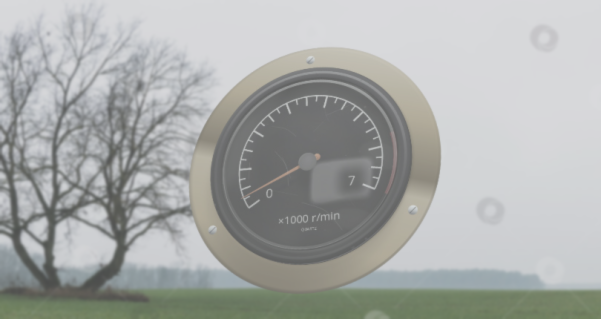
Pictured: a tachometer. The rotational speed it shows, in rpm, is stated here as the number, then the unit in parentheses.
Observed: 250 (rpm)
